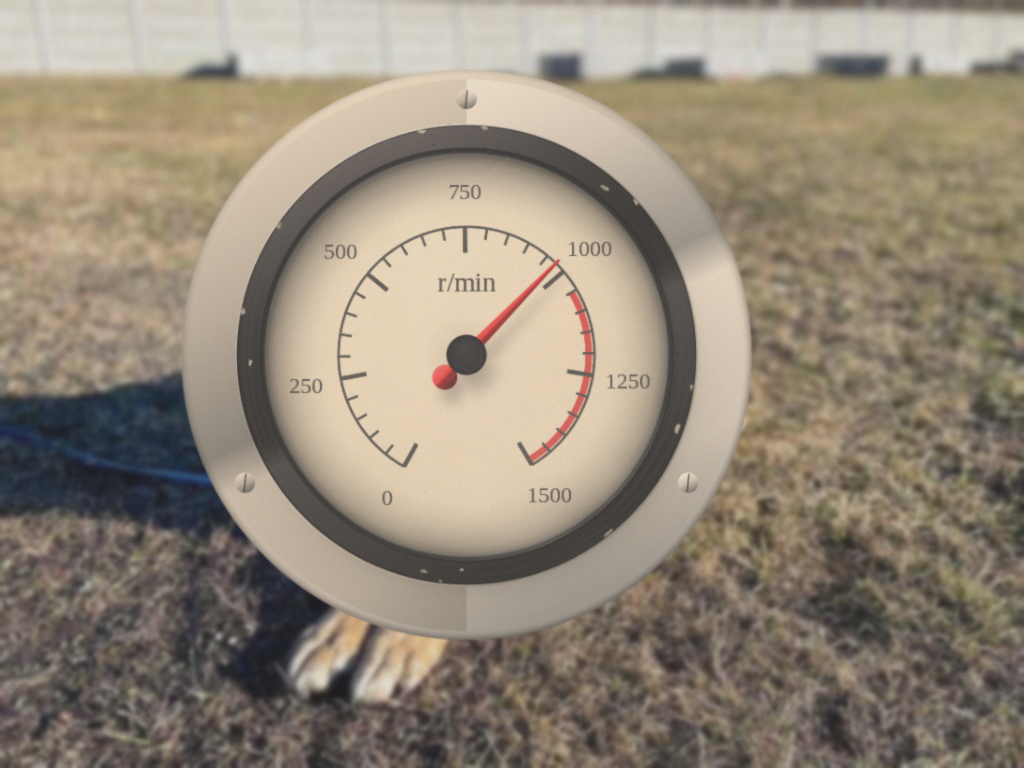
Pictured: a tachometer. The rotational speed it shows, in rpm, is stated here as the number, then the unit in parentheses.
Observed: 975 (rpm)
